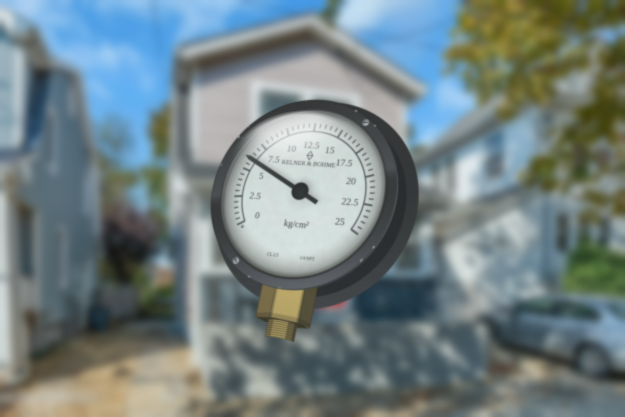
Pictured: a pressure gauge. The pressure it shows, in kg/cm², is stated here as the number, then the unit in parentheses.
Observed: 6 (kg/cm²)
